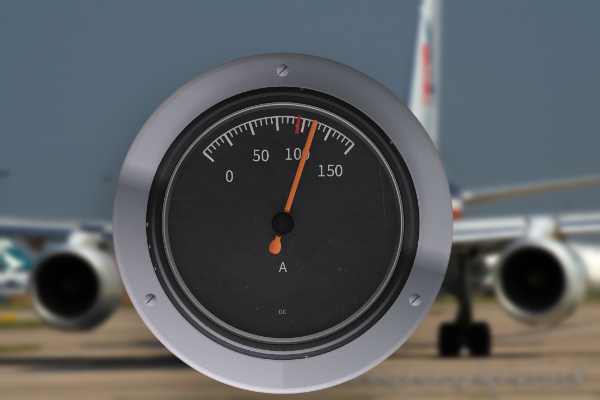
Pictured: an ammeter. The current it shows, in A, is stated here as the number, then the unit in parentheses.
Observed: 110 (A)
